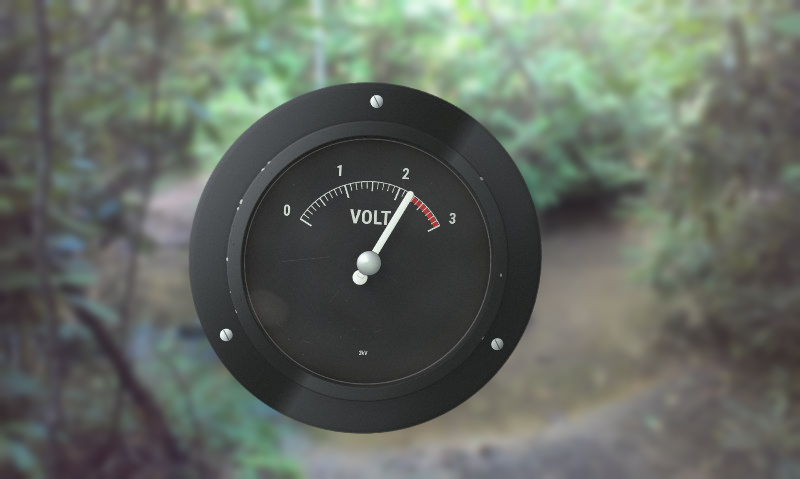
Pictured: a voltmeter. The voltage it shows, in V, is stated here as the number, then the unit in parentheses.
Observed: 2.2 (V)
